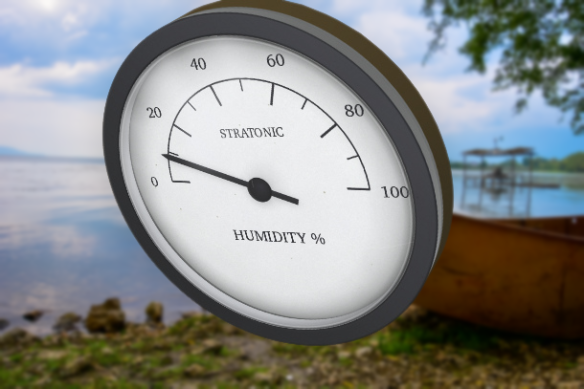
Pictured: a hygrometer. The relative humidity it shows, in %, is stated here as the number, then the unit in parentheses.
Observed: 10 (%)
